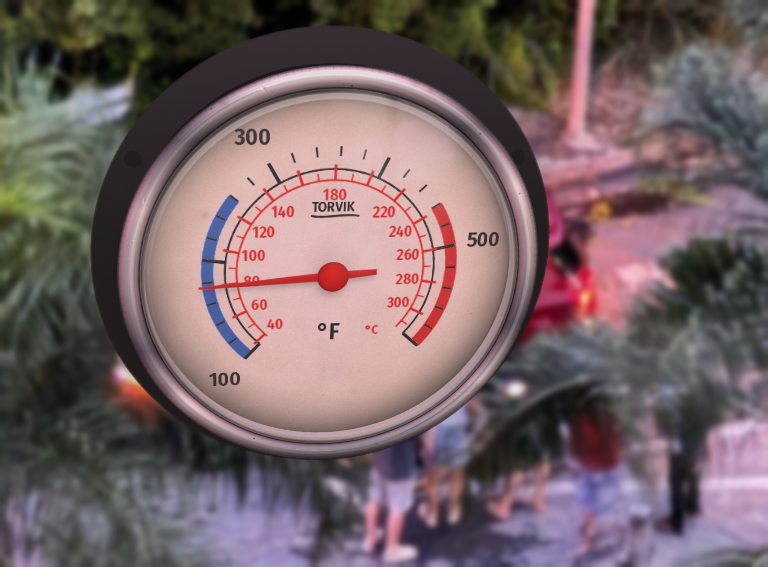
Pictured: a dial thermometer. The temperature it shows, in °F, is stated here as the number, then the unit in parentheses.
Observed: 180 (°F)
